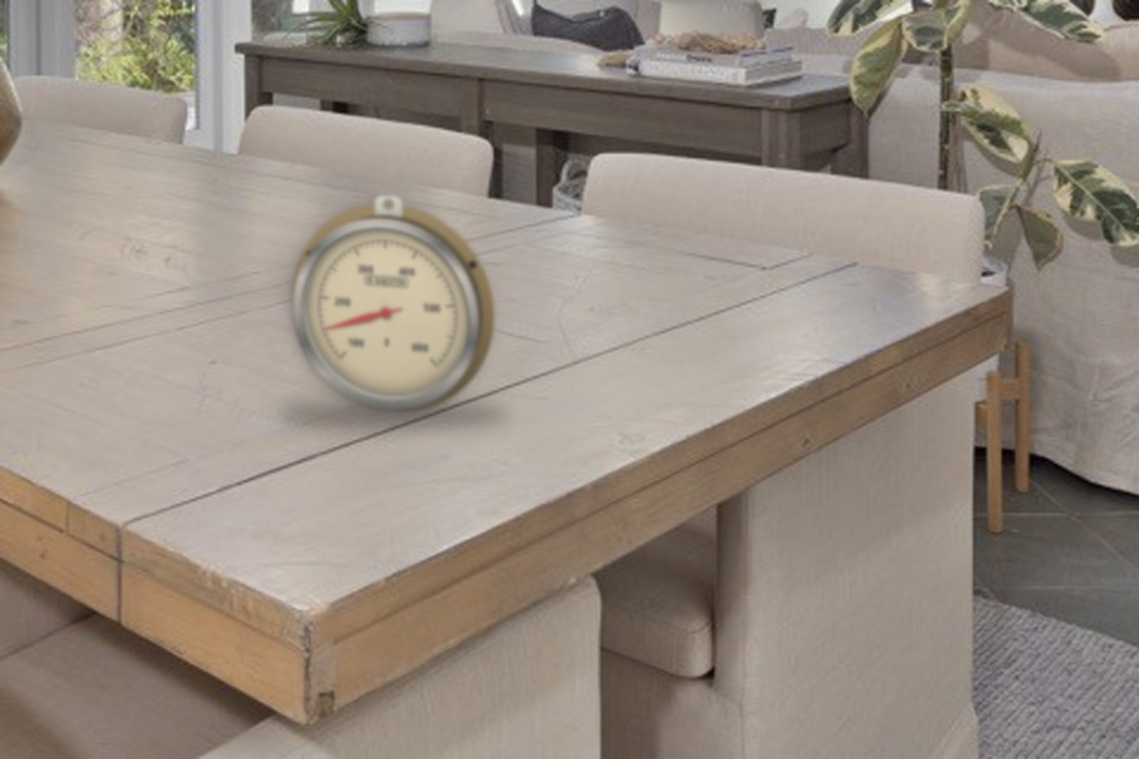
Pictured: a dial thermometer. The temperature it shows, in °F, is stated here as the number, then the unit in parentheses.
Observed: 150 (°F)
